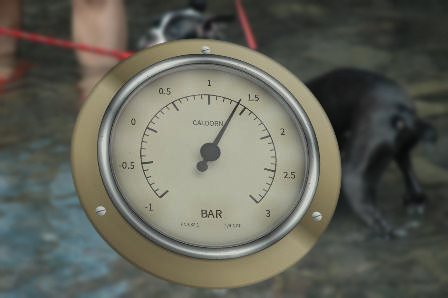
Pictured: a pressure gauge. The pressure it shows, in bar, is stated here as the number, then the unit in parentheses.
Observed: 1.4 (bar)
